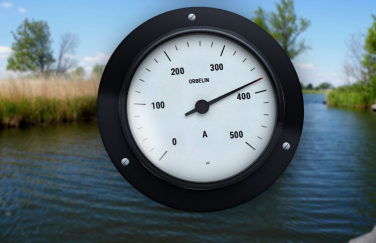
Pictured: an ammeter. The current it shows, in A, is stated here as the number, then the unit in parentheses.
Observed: 380 (A)
